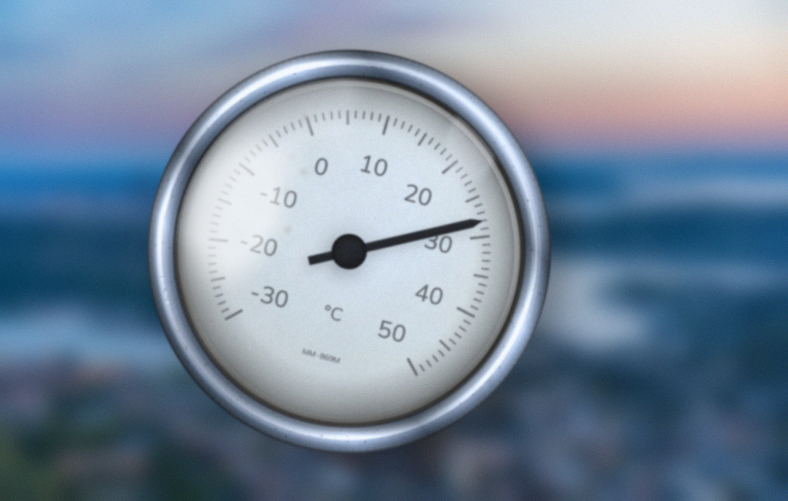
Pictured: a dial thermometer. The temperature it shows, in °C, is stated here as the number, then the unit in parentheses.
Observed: 28 (°C)
